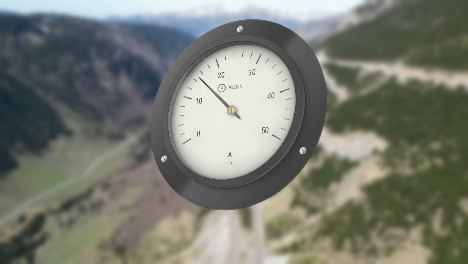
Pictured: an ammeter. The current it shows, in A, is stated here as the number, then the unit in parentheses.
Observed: 15 (A)
